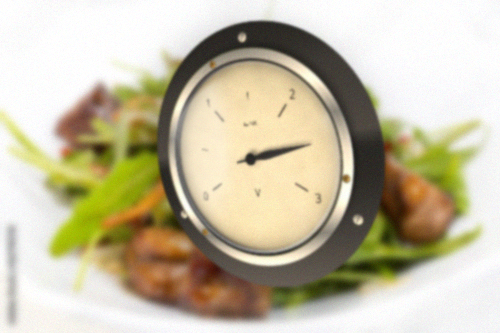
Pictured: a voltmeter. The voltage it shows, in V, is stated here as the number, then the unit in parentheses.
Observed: 2.5 (V)
